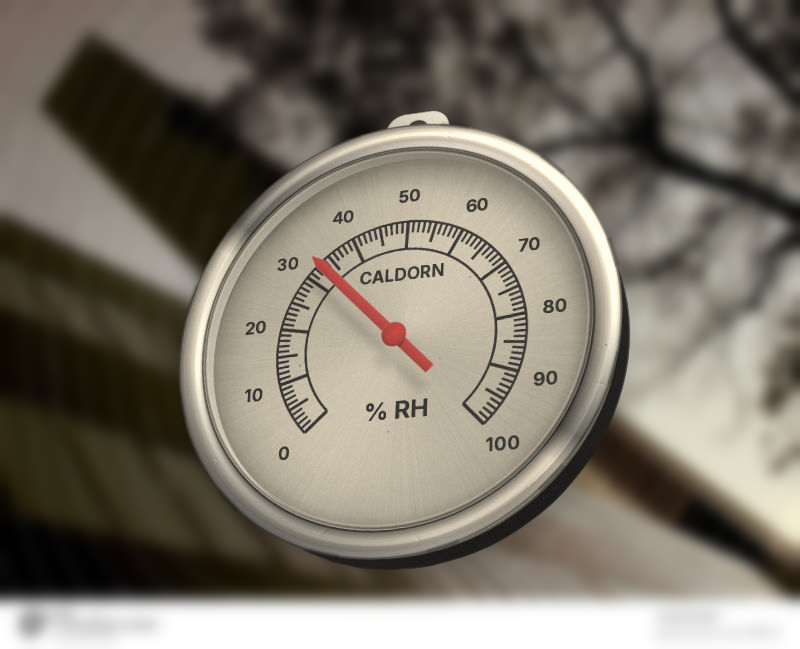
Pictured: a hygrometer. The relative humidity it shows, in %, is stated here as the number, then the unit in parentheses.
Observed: 33 (%)
